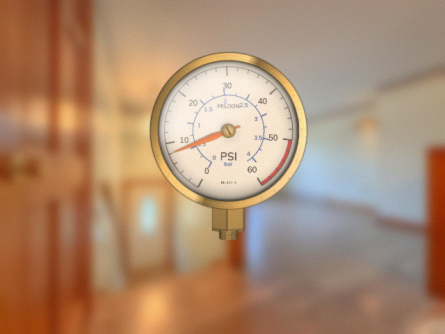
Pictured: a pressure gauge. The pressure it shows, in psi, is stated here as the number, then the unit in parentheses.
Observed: 8 (psi)
